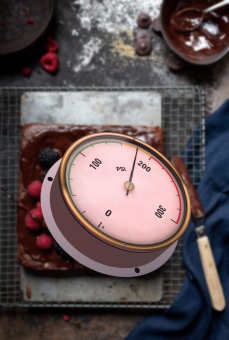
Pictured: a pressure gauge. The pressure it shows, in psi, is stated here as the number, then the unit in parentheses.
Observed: 180 (psi)
